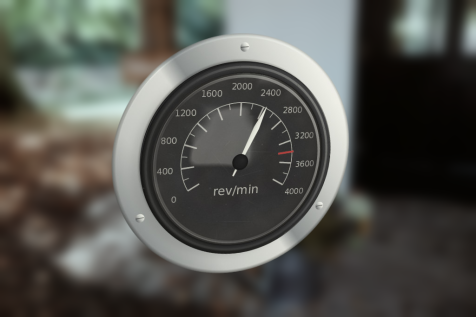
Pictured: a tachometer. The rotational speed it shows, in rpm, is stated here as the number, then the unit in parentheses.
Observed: 2400 (rpm)
